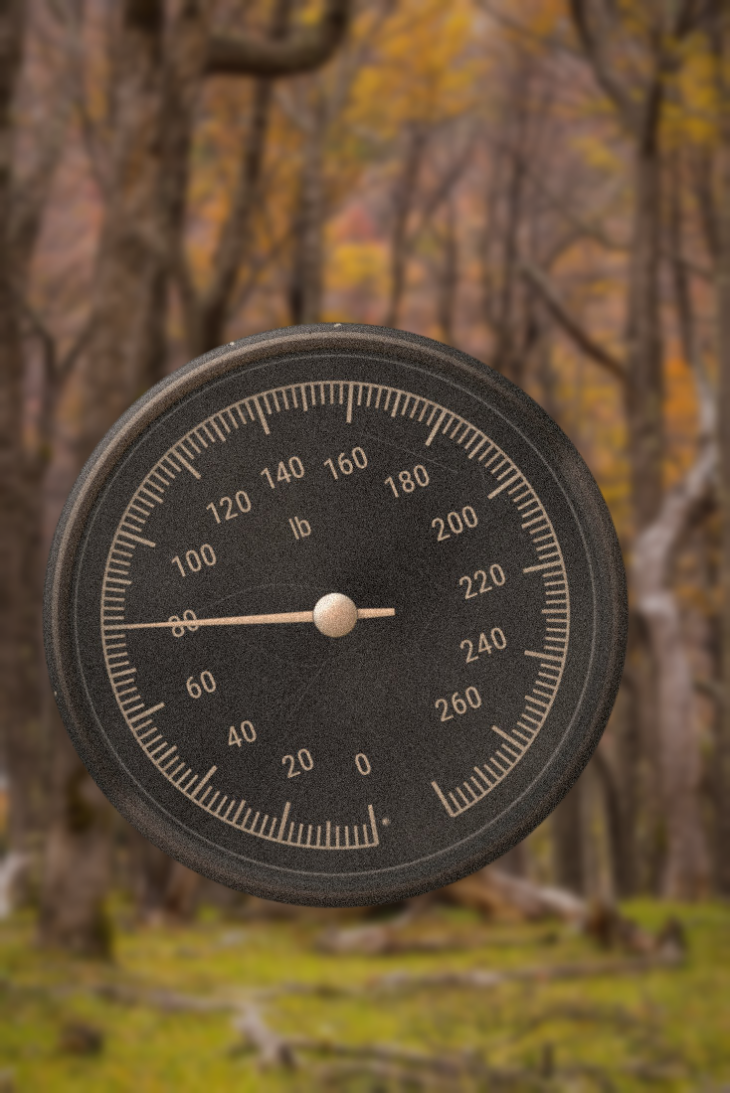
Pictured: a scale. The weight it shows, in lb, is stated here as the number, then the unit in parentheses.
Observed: 80 (lb)
